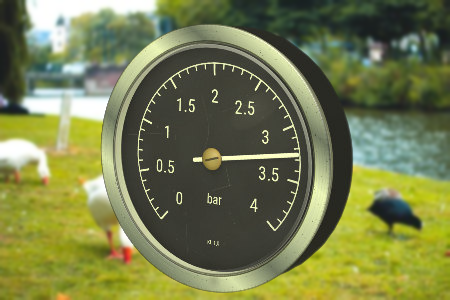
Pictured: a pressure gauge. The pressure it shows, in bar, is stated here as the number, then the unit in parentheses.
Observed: 3.25 (bar)
